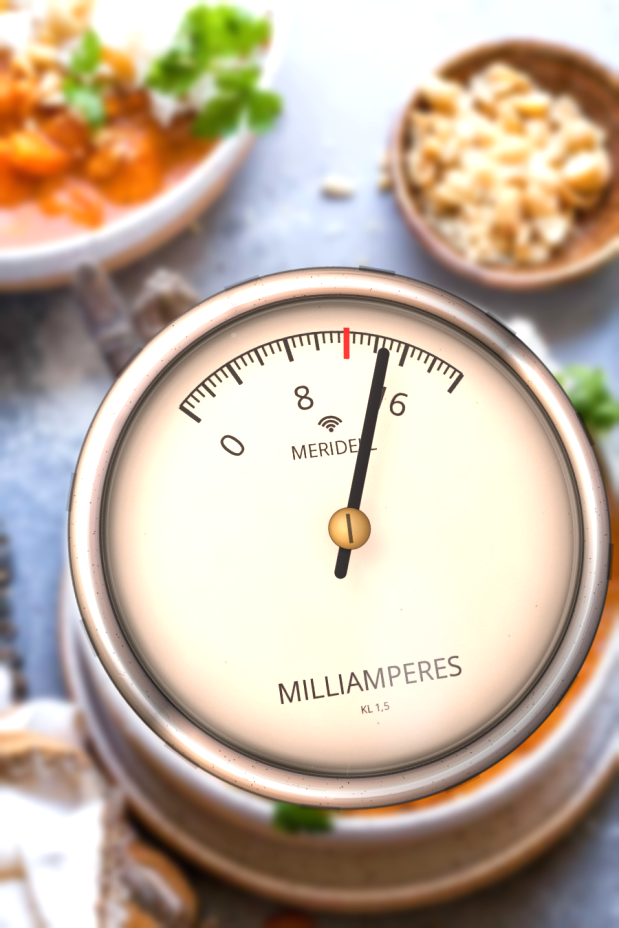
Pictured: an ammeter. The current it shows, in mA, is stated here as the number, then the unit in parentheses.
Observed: 14.5 (mA)
